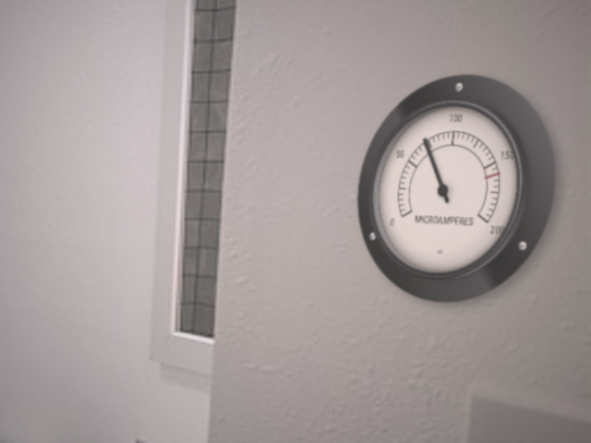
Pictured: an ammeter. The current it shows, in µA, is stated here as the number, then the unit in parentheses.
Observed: 75 (µA)
